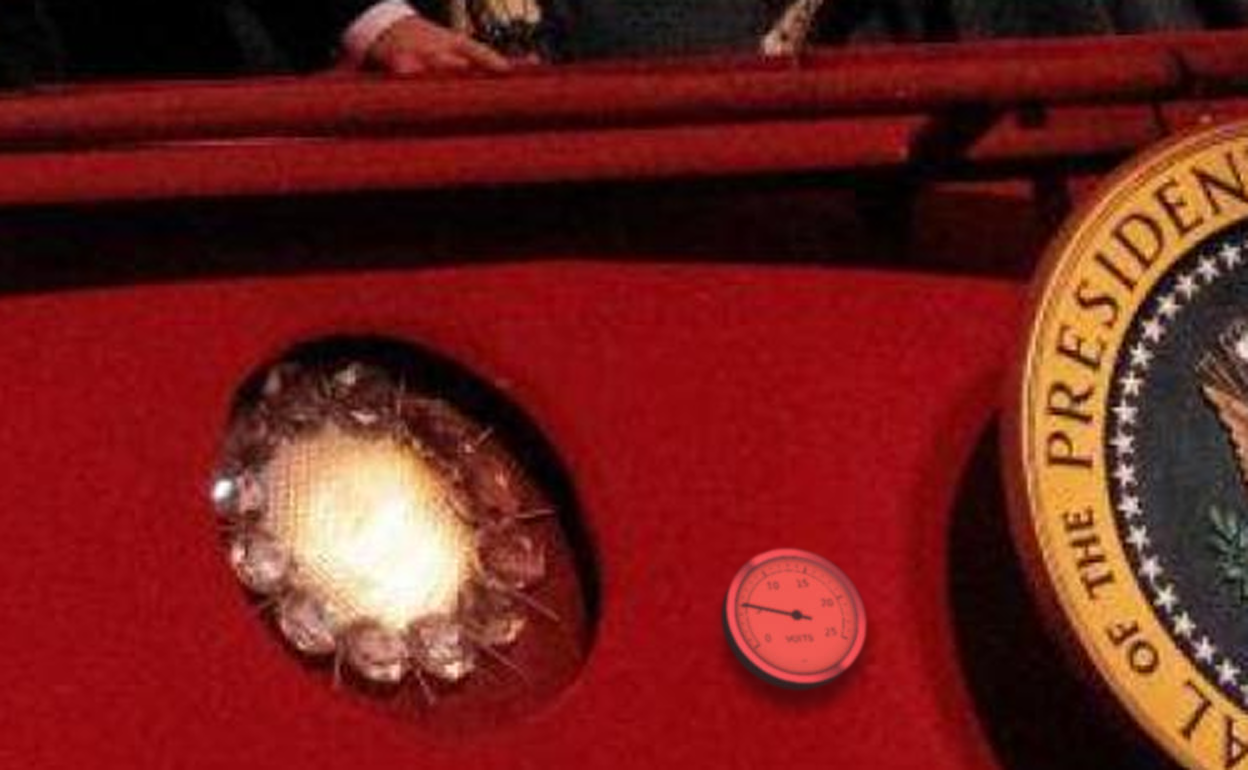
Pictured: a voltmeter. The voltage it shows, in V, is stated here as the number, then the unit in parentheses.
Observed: 5 (V)
